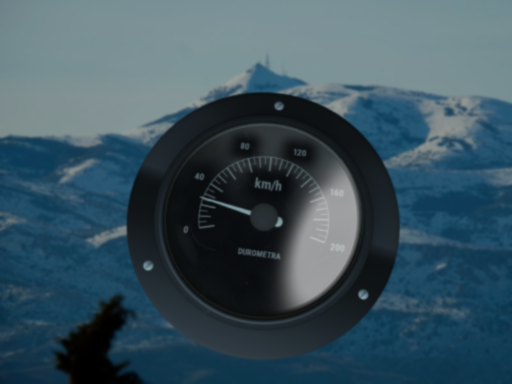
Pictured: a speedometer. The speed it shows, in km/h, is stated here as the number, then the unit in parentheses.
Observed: 25 (km/h)
